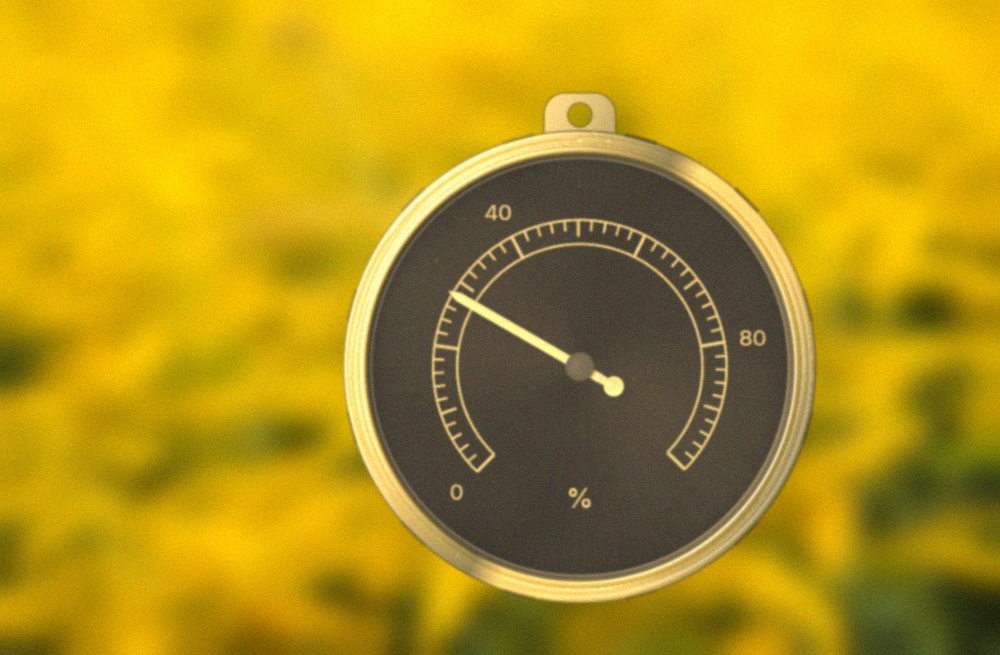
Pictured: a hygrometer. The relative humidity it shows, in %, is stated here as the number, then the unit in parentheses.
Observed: 28 (%)
